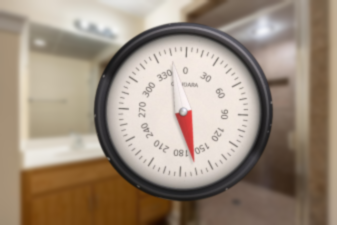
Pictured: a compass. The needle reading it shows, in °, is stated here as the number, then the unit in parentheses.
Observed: 165 (°)
